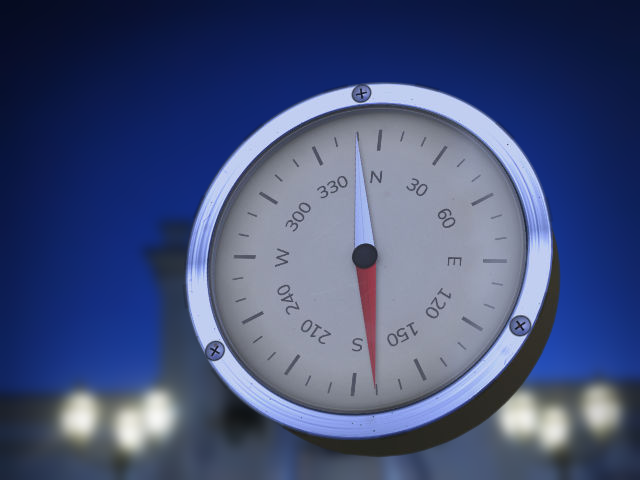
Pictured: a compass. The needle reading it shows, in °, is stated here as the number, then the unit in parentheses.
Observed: 170 (°)
